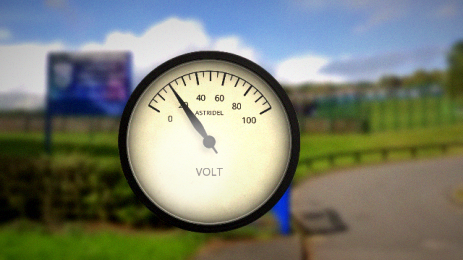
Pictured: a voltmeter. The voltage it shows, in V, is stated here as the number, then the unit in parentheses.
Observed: 20 (V)
